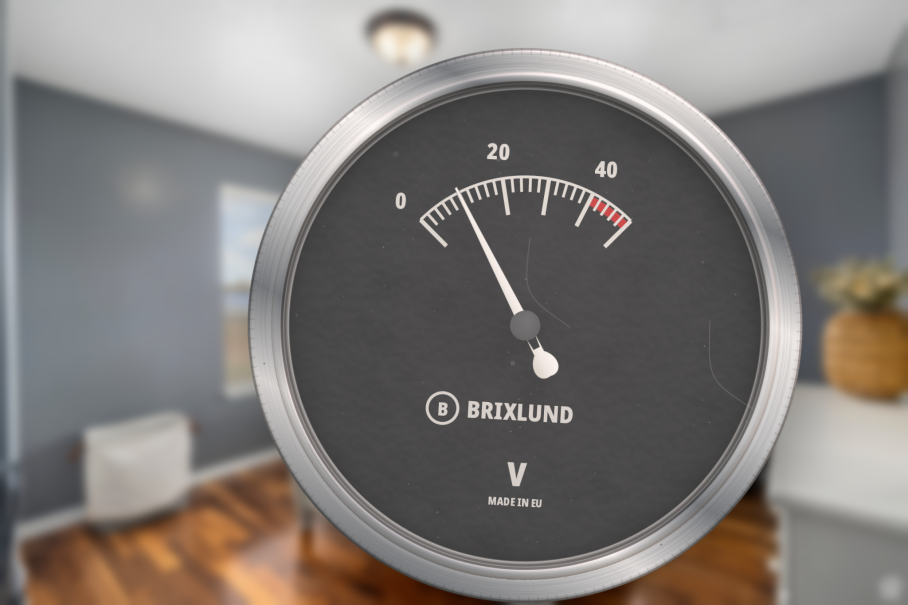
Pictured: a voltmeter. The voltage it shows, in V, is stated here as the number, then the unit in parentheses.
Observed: 10 (V)
